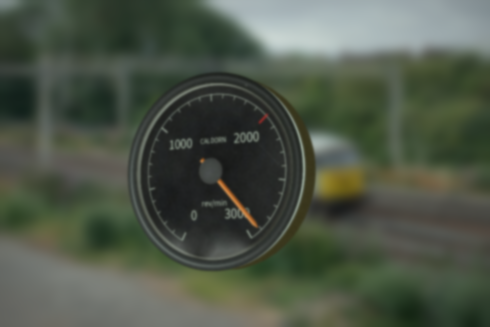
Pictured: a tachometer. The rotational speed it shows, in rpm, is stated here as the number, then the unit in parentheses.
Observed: 2900 (rpm)
